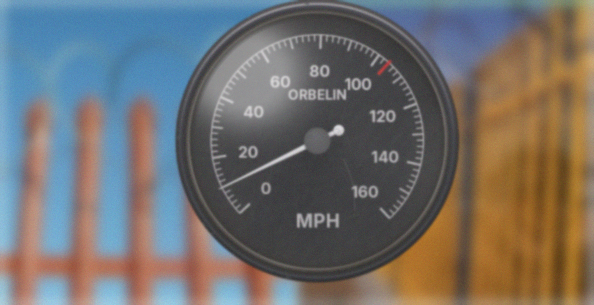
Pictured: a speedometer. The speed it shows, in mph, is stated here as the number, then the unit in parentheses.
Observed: 10 (mph)
